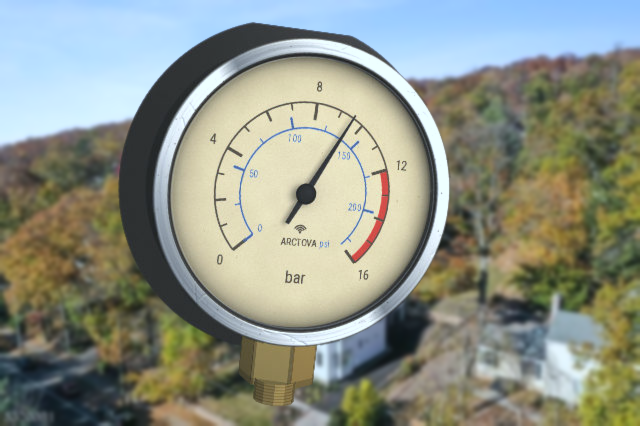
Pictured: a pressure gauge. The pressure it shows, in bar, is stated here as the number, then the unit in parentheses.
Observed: 9.5 (bar)
